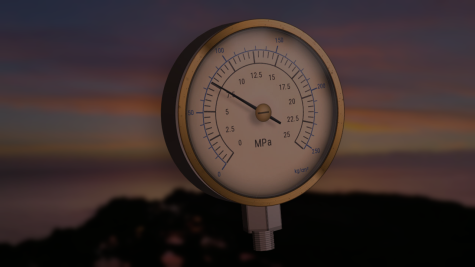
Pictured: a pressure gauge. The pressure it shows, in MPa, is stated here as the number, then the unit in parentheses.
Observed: 7.5 (MPa)
